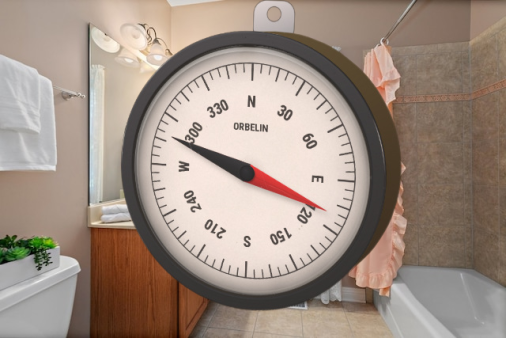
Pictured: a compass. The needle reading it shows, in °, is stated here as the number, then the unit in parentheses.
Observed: 110 (°)
